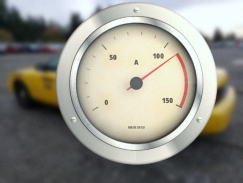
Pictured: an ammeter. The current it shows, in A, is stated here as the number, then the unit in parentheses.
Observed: 110 (A)
